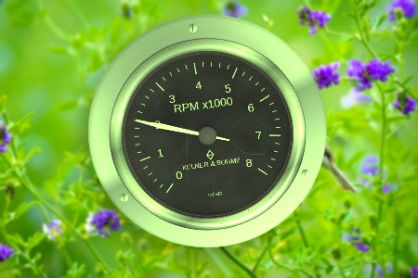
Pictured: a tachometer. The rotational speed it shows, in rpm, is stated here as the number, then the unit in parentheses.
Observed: 2000 (rpm)
